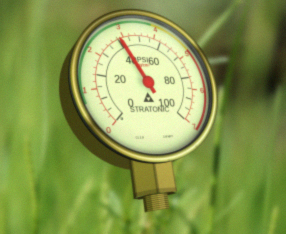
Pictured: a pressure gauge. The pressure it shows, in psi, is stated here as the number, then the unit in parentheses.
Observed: 40 (psi)
